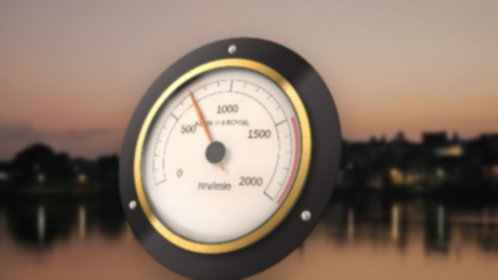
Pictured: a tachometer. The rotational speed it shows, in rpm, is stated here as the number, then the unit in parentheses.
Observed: 700 (rpm)
